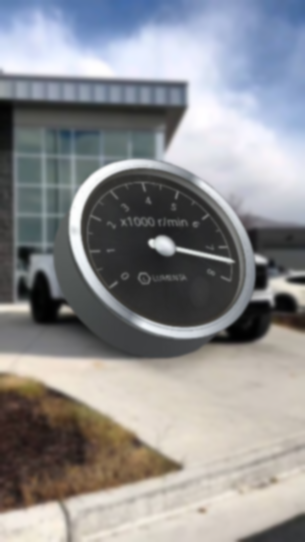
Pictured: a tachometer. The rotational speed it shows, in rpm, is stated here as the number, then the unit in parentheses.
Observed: 7500 (rpm)
